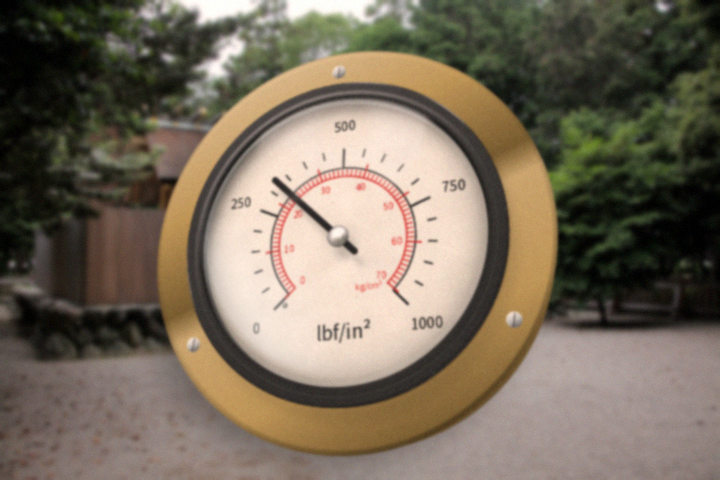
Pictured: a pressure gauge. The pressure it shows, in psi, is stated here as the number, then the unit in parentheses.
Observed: 325 (psi)
